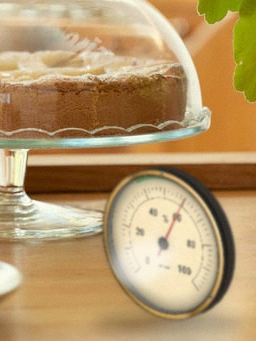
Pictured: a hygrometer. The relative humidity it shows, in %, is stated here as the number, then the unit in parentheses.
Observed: 60 (%)
